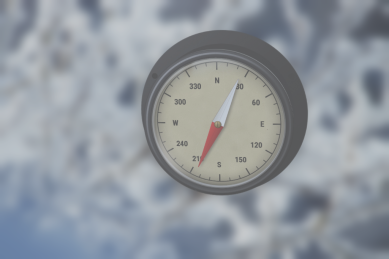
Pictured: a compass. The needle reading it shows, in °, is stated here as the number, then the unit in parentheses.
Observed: 205 (°)
